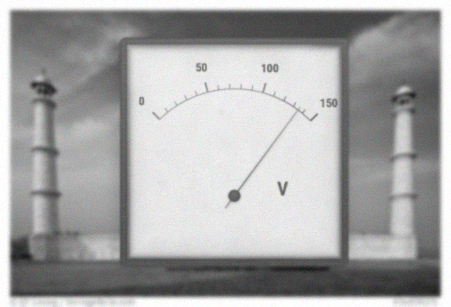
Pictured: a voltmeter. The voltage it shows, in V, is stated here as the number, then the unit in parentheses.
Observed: 135 (V)
